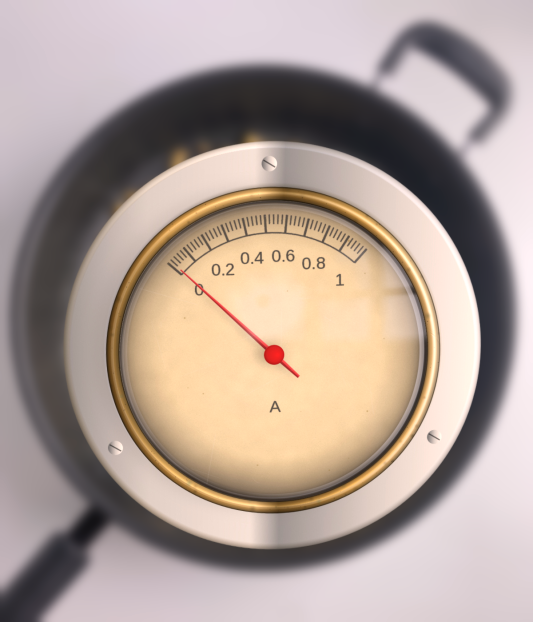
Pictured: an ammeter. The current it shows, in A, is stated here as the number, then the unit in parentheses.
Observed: 0.02 (A)
